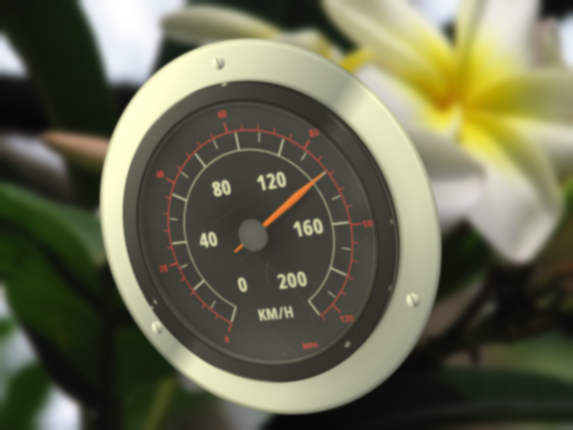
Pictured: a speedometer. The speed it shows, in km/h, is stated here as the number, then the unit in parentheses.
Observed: 140 (km/h)
